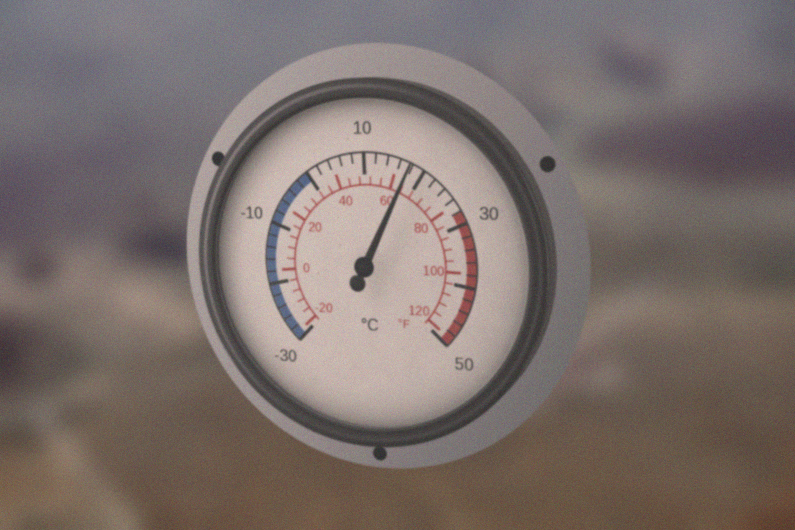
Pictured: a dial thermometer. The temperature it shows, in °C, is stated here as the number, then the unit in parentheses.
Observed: 18 (°C)
